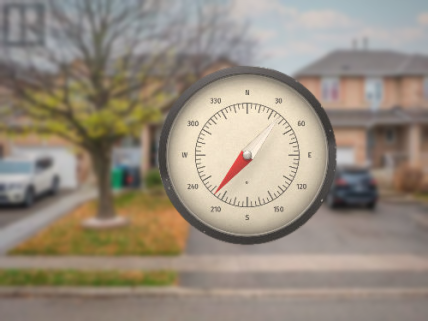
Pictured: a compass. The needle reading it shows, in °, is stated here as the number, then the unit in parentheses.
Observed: 220 (°)
